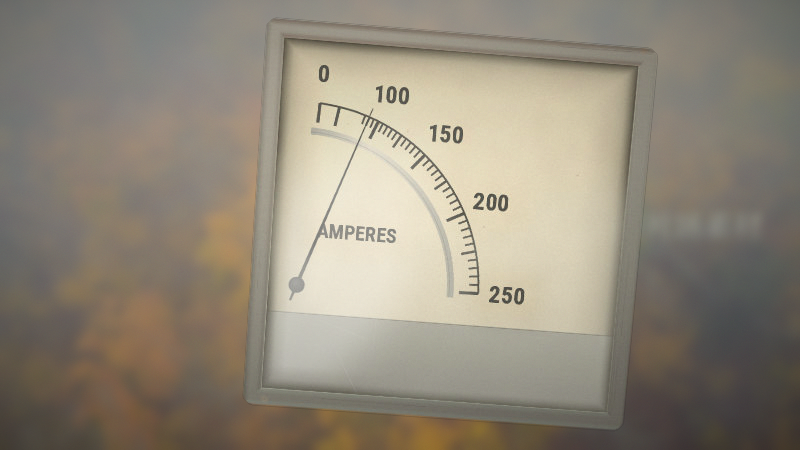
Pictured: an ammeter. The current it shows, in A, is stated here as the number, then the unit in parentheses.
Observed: 90 (A)
